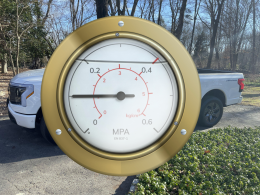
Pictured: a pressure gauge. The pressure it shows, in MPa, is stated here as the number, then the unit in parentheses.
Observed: 0.1 (MPa)
